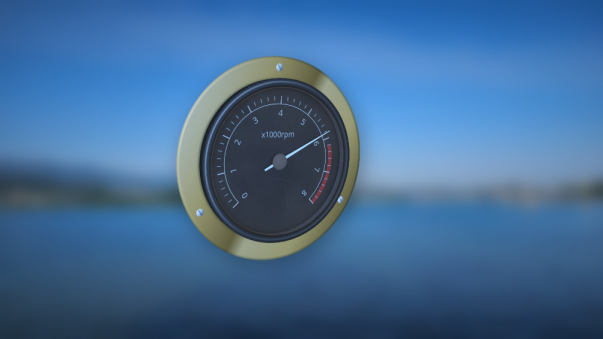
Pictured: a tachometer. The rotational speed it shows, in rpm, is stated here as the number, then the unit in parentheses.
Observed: 5800 (rpm)
